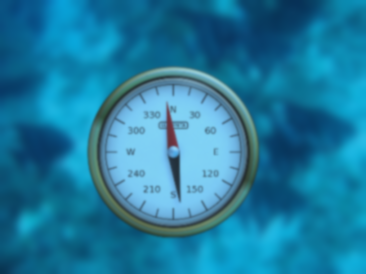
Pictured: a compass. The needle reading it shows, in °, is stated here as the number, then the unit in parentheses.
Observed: 352.5 (°)
